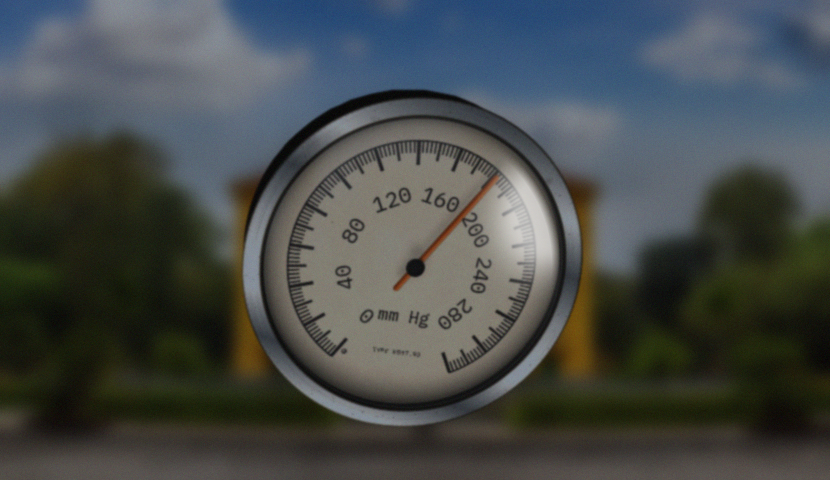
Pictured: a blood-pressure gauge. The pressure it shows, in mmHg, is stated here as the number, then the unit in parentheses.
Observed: 180 (mmHg)
